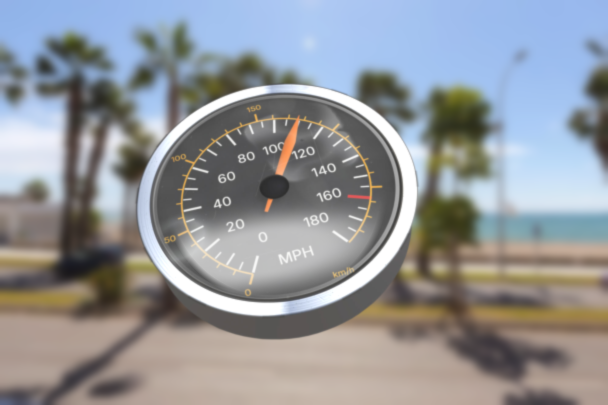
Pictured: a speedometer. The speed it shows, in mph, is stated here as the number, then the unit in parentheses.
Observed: 110 (mph)
